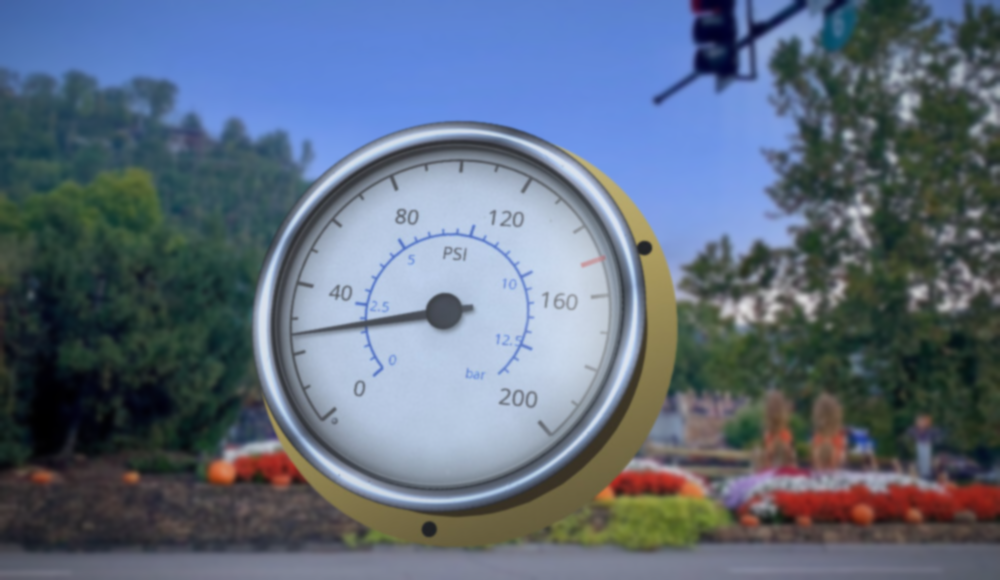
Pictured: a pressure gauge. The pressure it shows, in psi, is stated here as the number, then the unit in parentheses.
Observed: 25 (psi)
